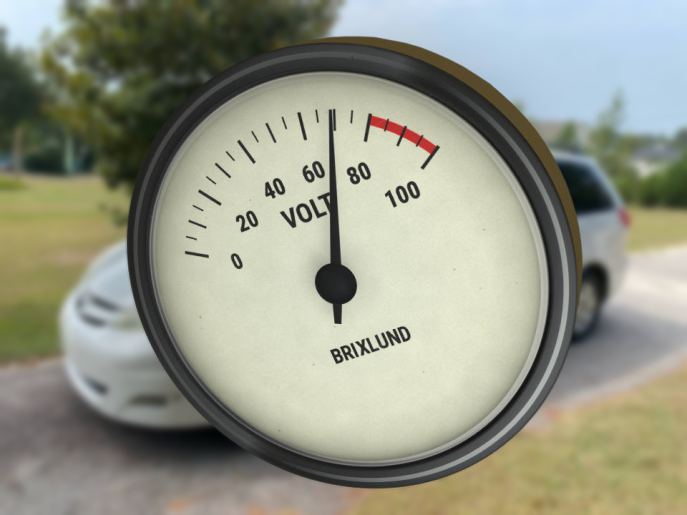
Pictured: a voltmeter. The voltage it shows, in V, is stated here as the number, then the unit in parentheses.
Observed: 70 (V)
